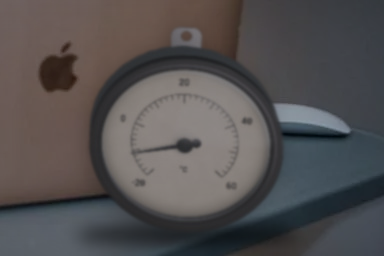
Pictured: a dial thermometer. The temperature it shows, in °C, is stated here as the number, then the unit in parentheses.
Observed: -10 (°C)
